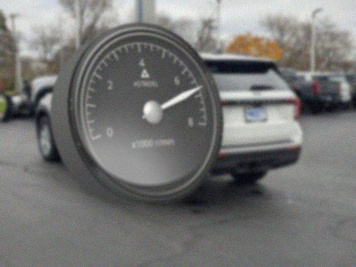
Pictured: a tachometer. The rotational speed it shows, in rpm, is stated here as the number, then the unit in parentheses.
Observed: 6750 (rpm)
